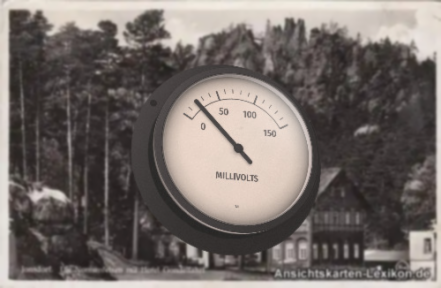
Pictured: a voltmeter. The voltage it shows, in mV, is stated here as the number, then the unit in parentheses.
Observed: 20 (mV)
